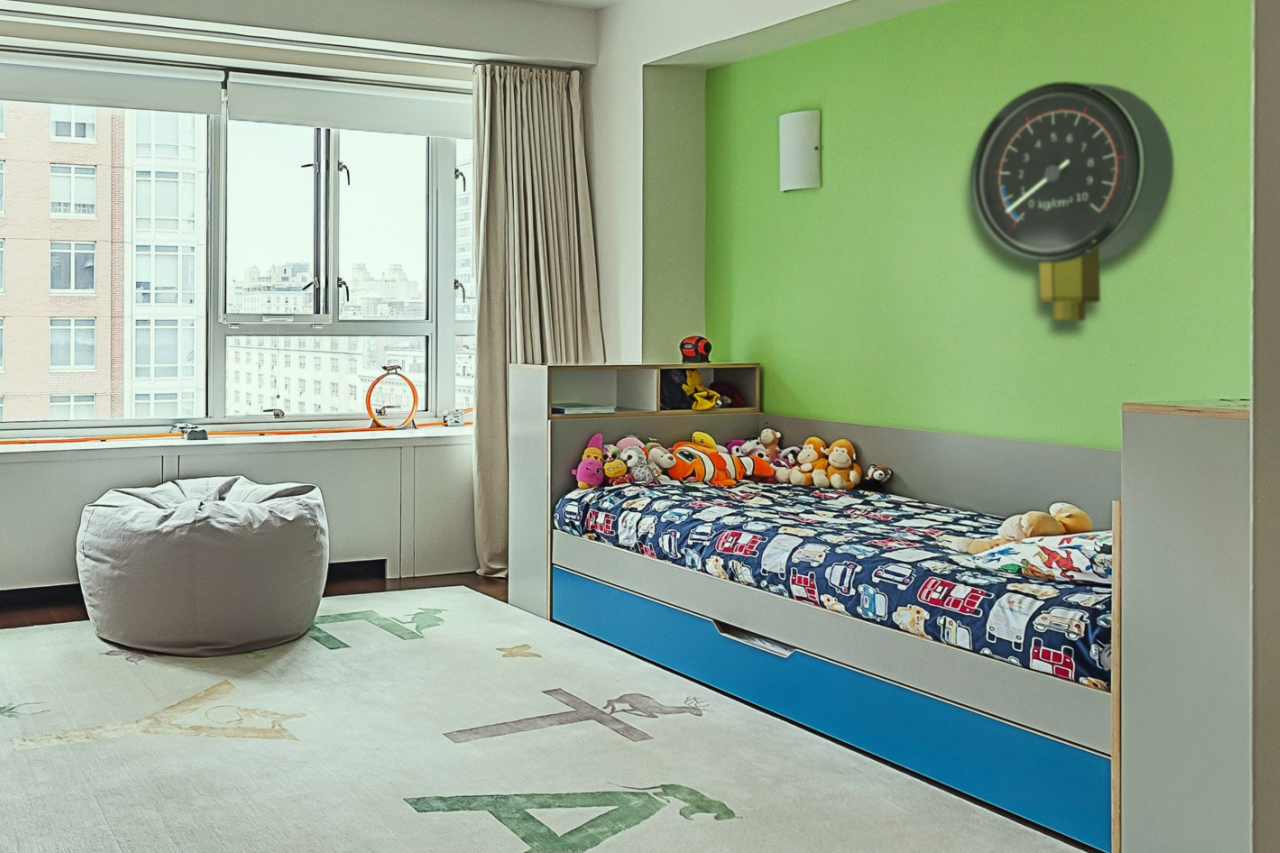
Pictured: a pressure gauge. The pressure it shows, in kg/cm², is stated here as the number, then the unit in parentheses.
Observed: 0.5 (kg/cm²)
